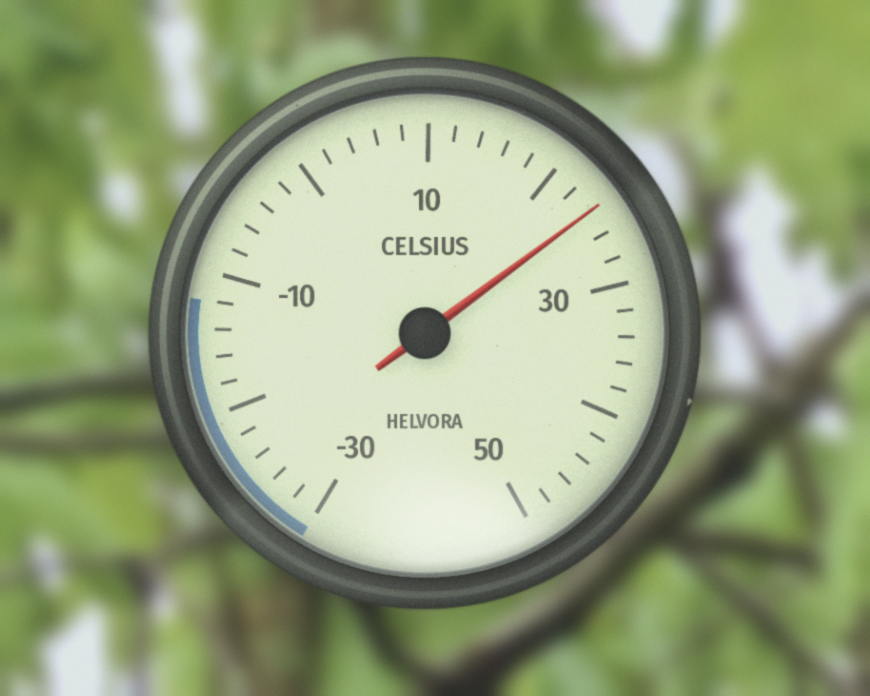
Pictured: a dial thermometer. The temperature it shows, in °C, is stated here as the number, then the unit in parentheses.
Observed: 24 (°C)
